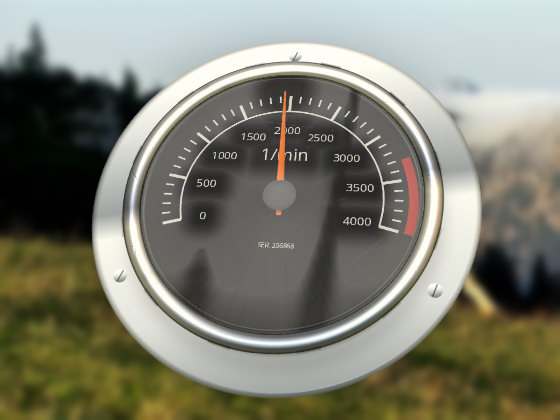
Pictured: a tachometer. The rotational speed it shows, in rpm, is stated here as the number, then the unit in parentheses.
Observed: 1950 (rpm)
